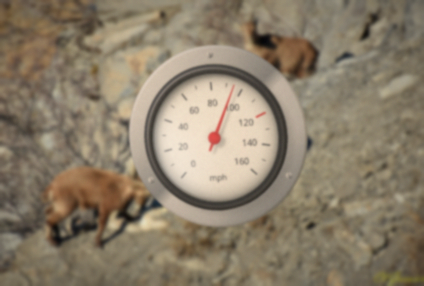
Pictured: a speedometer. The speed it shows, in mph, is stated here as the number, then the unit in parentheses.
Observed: 95 (mph)
